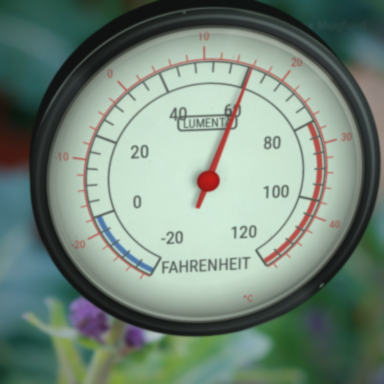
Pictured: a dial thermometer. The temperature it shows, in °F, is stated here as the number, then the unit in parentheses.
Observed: 60 (°F)
